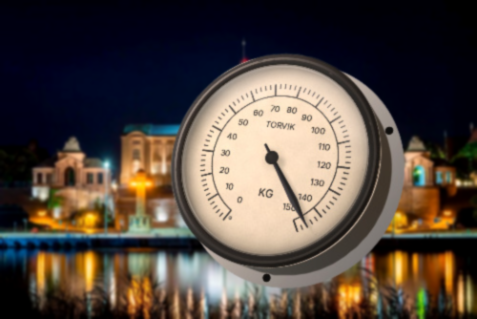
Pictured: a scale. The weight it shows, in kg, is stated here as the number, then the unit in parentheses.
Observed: 146 (kg)
